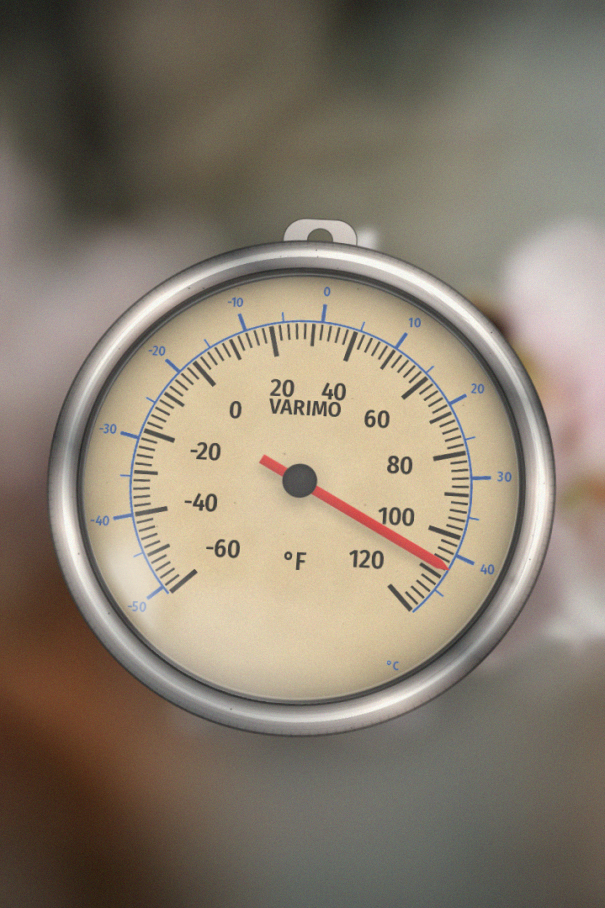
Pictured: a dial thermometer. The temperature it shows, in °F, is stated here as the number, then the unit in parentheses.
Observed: 108 (°F)
